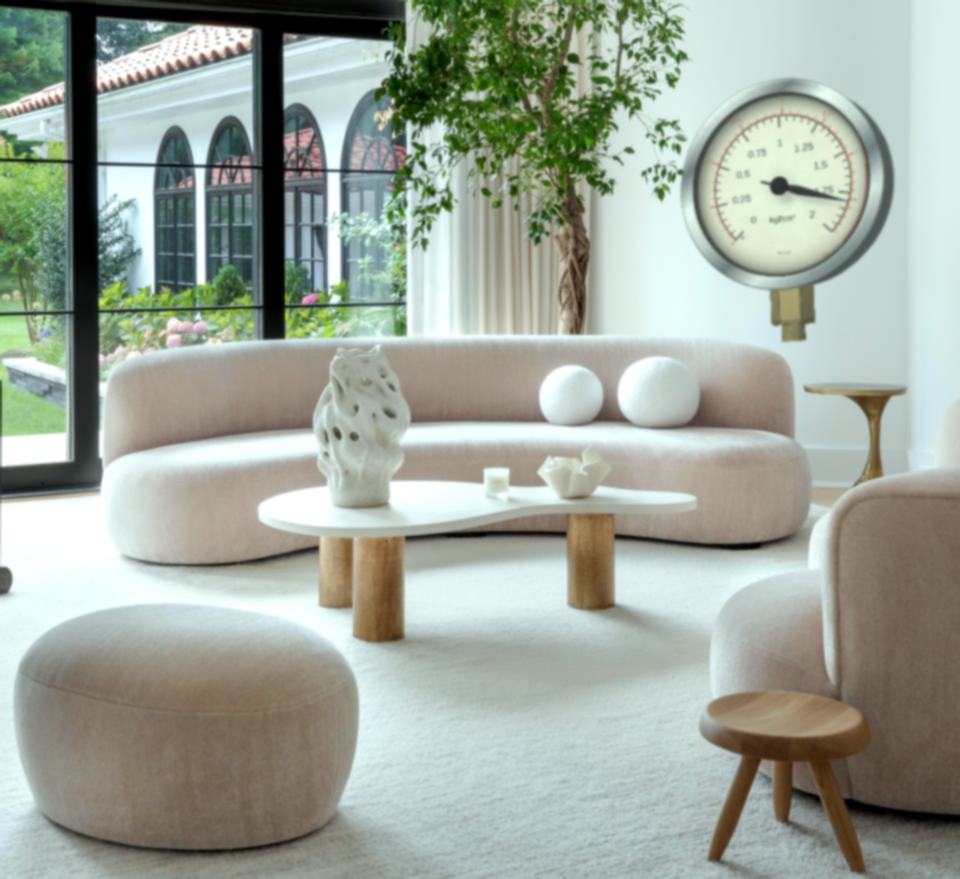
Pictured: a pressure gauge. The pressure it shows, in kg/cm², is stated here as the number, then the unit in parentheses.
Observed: 1.8 (kg/cm²)
